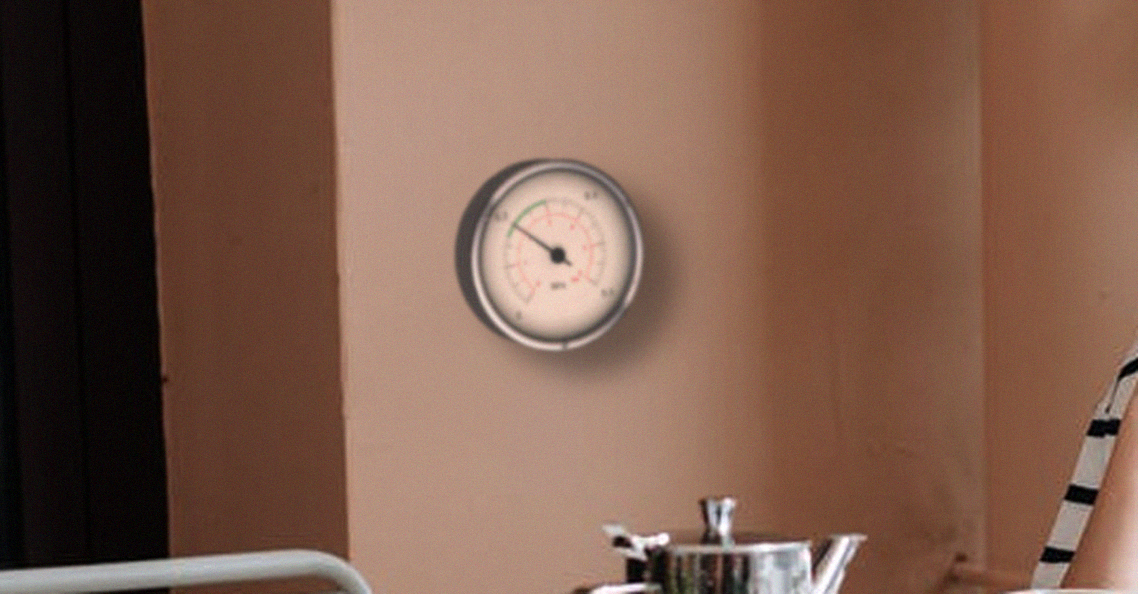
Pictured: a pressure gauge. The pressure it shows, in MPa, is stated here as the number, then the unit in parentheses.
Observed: 0.2 (MPa)
